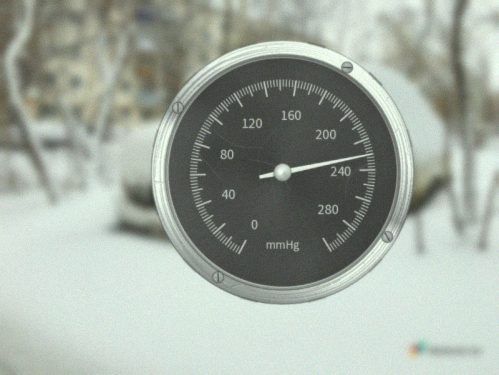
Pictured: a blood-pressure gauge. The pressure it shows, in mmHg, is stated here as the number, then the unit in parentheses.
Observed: 230 (mmHg)
